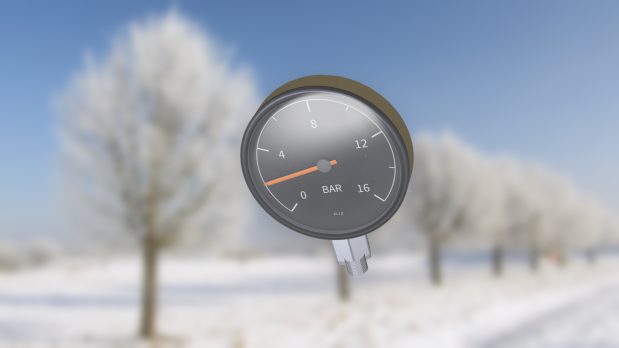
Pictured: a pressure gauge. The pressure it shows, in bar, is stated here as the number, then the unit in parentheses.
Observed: 2 (bar)
